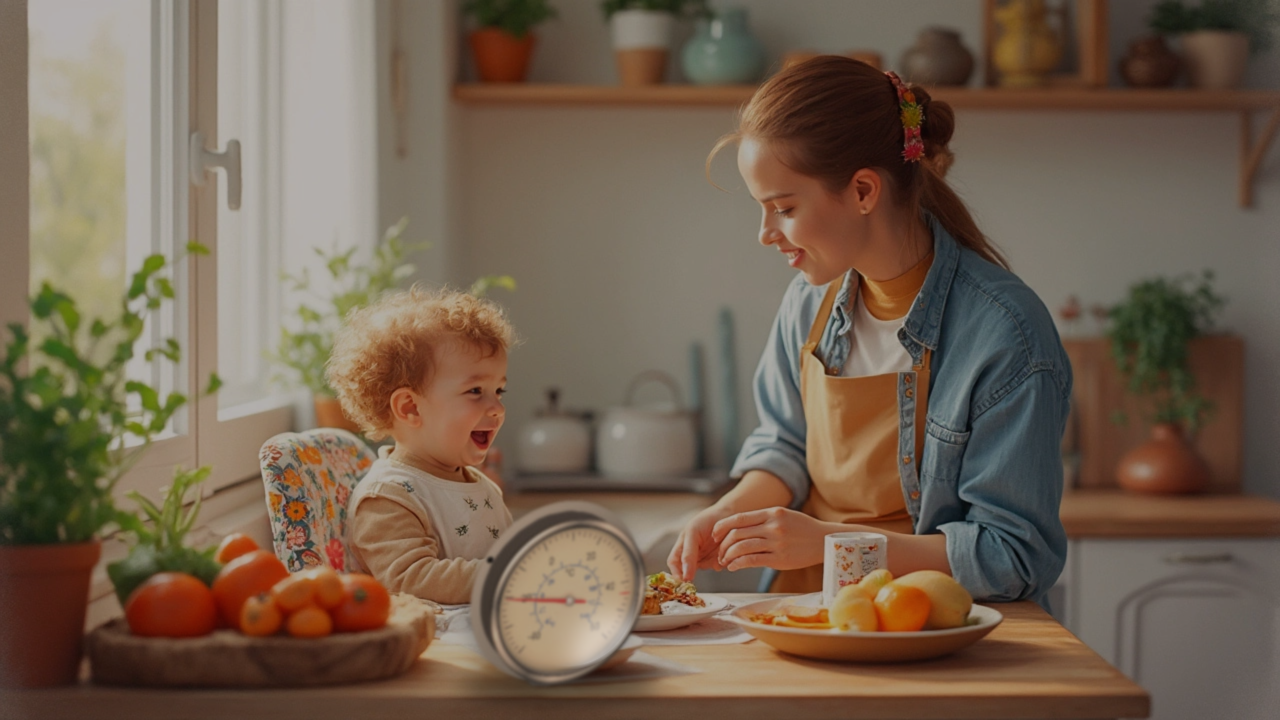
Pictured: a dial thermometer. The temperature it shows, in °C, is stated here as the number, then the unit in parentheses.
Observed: -20 (°C)
